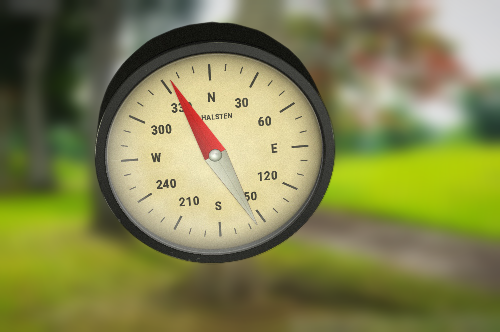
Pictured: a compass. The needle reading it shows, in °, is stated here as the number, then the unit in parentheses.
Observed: 335 (°)
